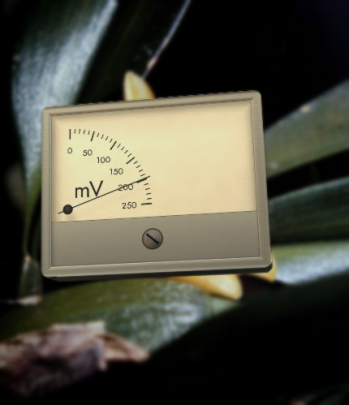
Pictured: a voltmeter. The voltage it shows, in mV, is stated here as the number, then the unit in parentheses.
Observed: 200 (mV)
